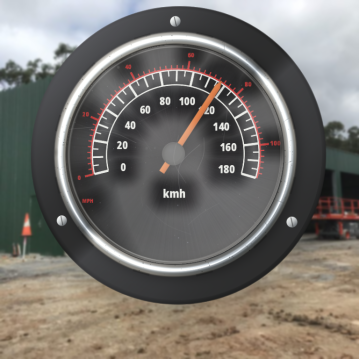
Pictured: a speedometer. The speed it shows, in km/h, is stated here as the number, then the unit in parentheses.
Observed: 117.5 (km/h)
